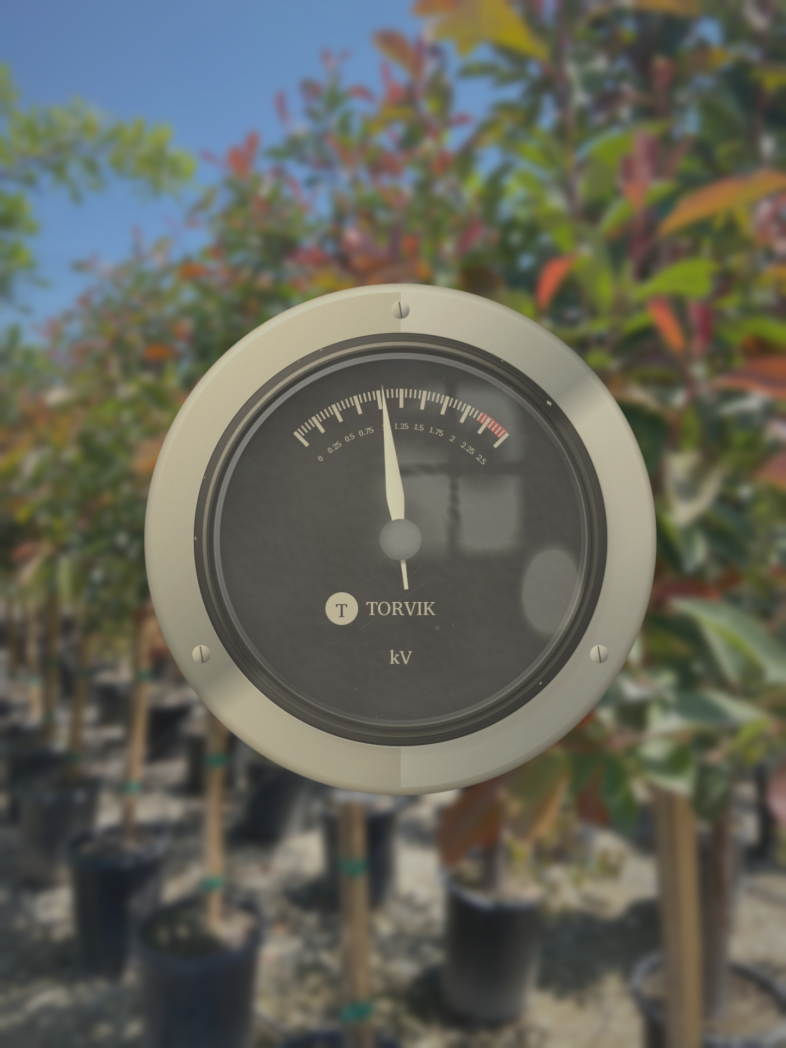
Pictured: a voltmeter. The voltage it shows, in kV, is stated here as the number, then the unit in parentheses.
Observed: 1.05 (kV)
